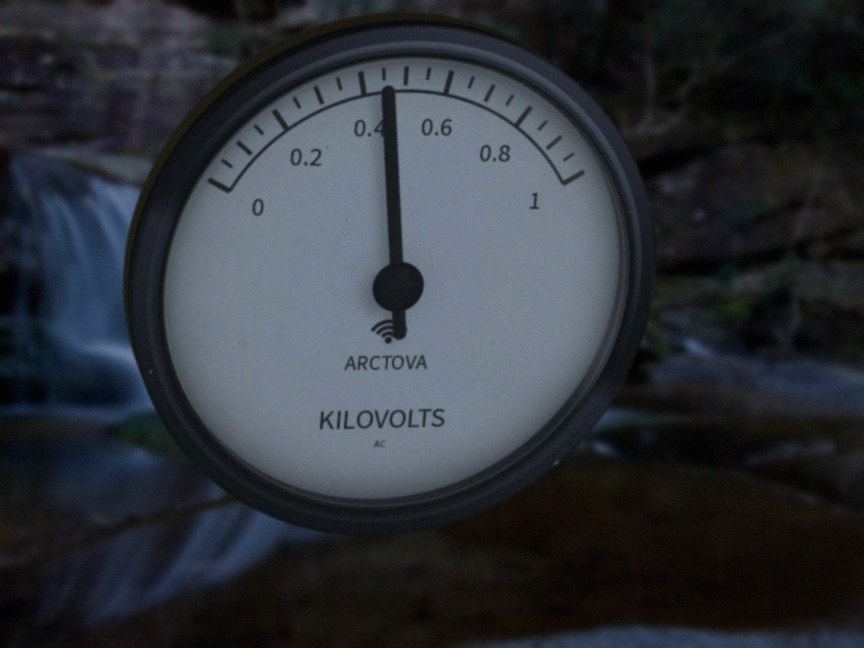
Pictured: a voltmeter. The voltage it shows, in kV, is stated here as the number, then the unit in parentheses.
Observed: 0.45 (kV)
